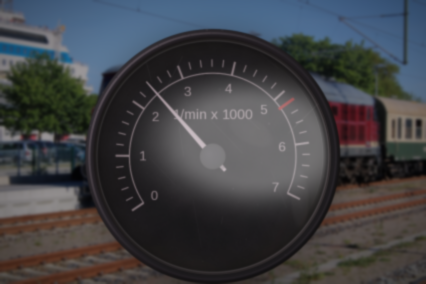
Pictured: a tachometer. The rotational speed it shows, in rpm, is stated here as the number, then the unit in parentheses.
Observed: 2400 (rpm)
